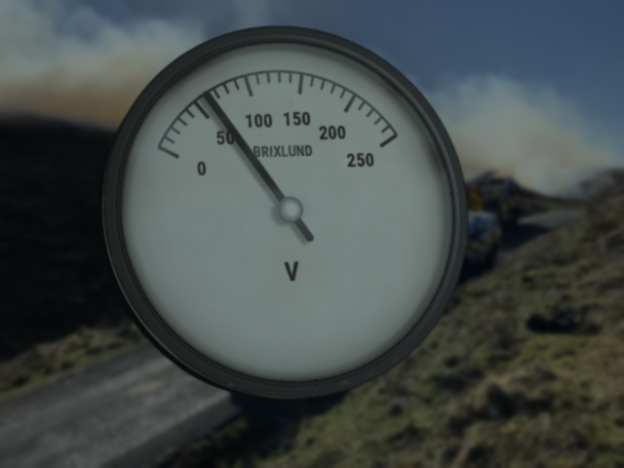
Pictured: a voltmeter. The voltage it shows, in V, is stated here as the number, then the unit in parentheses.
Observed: 60 (V)
